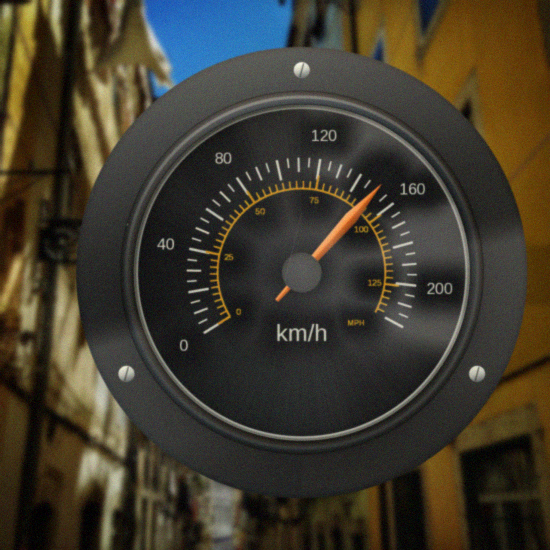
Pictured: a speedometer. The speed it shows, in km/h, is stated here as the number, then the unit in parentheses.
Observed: 150 (km/h)
